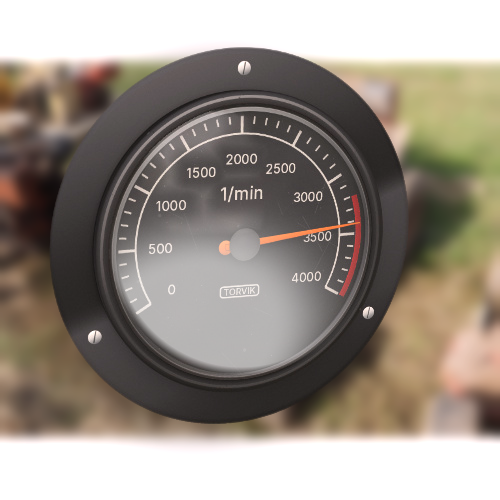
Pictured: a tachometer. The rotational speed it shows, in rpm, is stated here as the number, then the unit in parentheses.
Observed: 3400 (rpm)
